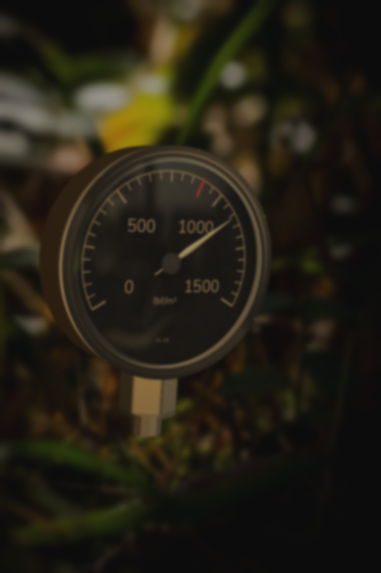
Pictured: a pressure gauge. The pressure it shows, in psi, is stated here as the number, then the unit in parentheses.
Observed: 1100 (psi)
